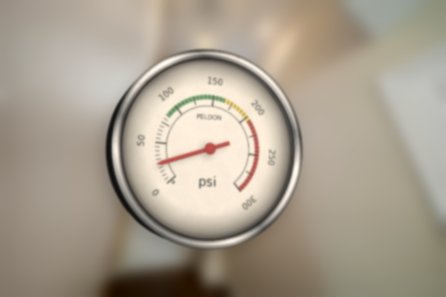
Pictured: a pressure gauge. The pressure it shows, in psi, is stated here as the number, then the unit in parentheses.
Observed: 25 (psi)
